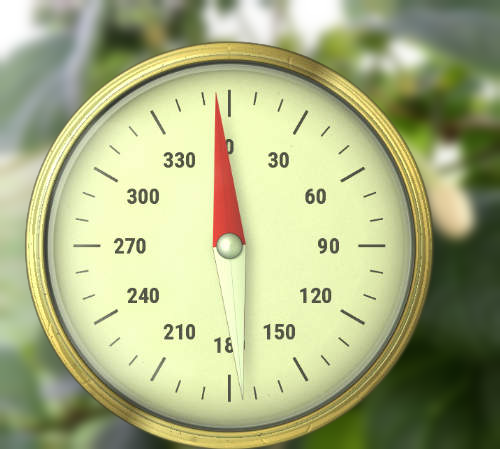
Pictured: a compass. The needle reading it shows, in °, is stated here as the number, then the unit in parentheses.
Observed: 355 (°)
